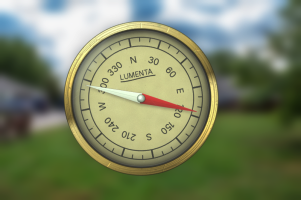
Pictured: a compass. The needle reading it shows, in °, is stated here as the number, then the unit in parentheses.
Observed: 115 (°)
